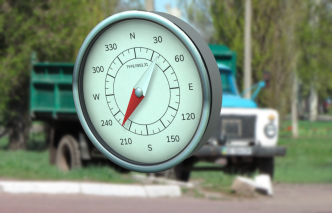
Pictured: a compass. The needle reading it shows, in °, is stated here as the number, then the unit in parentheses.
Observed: 220 (°)
